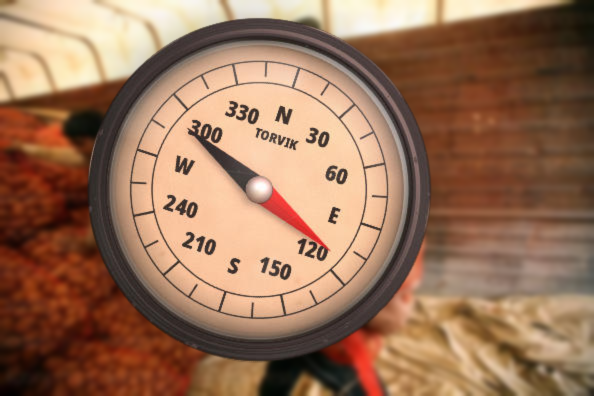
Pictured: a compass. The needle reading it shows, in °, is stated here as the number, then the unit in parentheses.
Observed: 112.5 (°)
